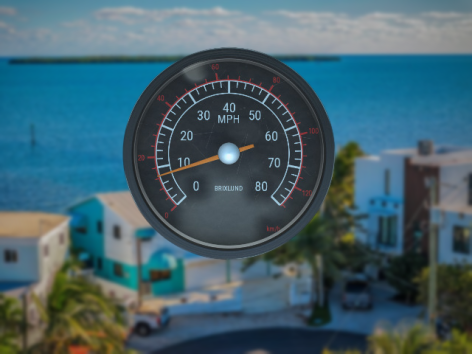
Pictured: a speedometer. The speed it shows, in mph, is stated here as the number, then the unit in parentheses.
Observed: 8 (mph)
